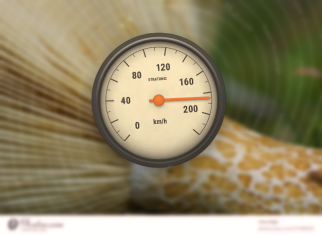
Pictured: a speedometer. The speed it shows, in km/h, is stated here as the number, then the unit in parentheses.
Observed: 185 (km/h)
